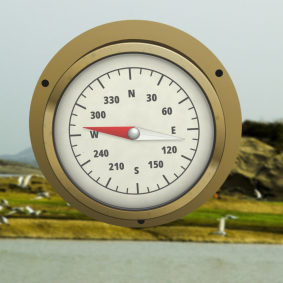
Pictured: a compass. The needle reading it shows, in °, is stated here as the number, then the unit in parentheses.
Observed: 280 (°)
